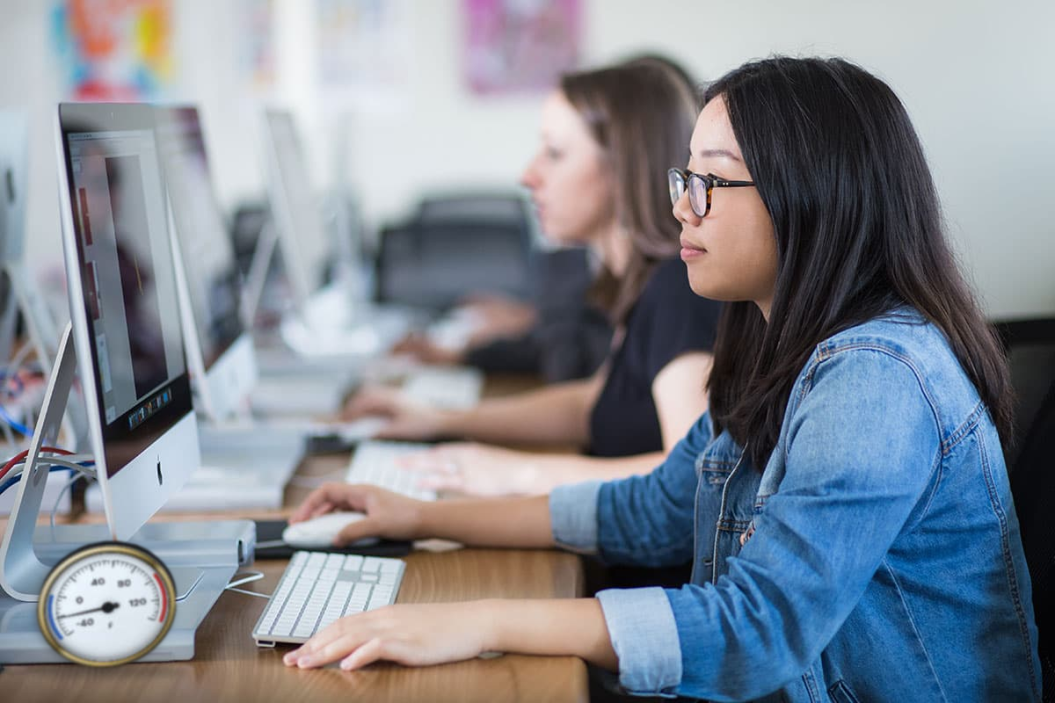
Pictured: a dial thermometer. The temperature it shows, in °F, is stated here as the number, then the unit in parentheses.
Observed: -20 (°F)
